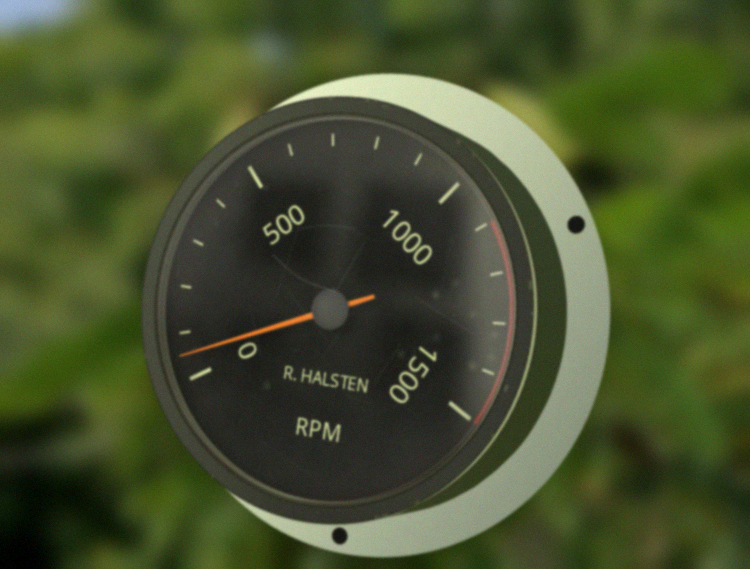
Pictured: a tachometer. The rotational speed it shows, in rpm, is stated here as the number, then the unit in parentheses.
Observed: 50 (rpm)
